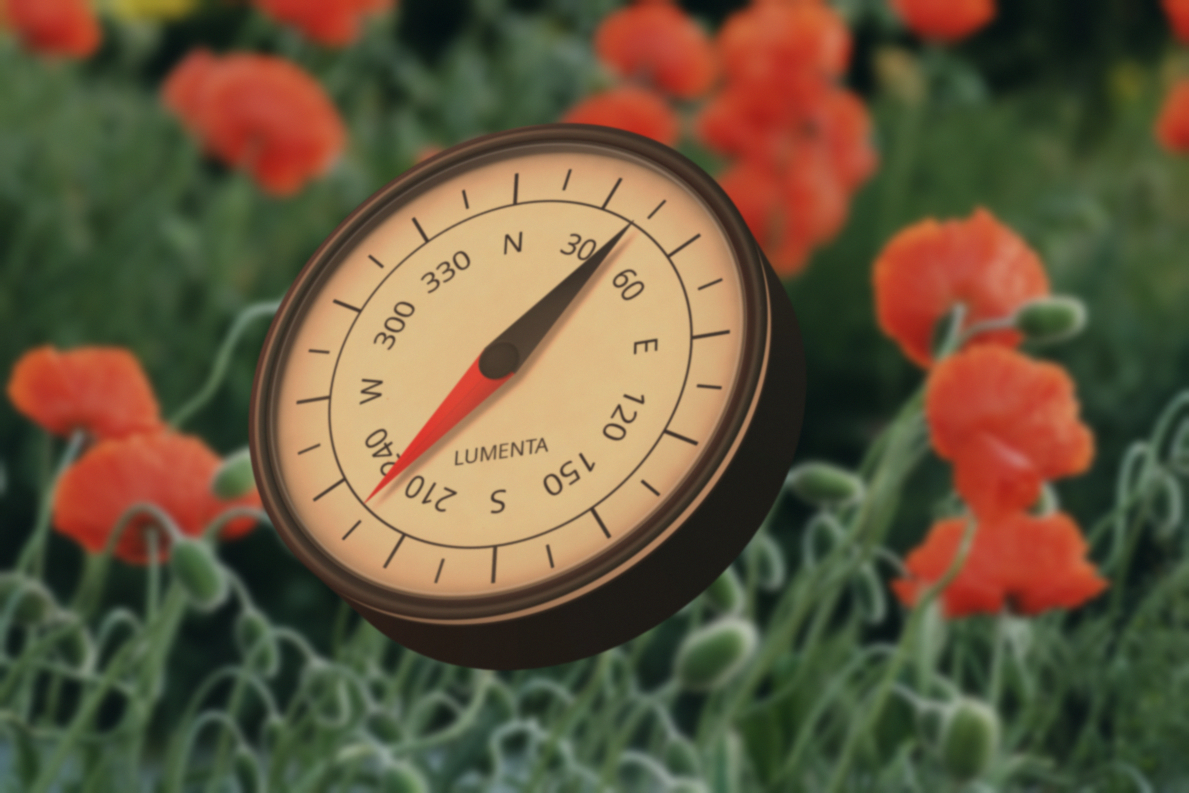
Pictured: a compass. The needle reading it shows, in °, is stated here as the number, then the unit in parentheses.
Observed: 225 (°)
